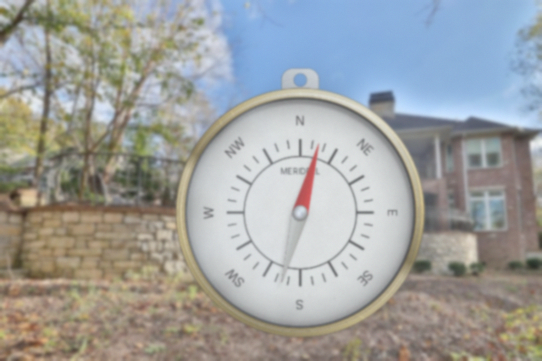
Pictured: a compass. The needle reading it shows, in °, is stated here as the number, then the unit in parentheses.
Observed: 15 (°)
